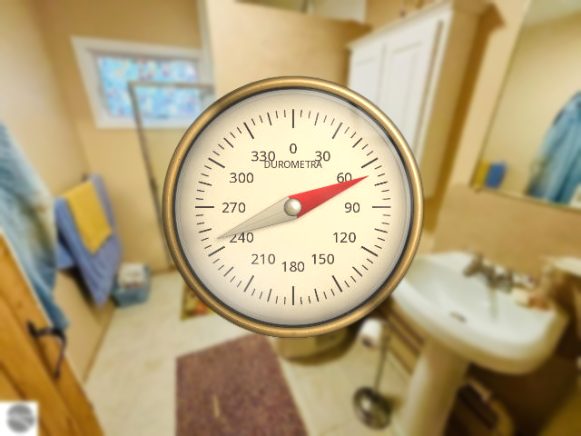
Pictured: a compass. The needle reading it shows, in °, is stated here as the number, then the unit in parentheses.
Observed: 67.5 (°)
